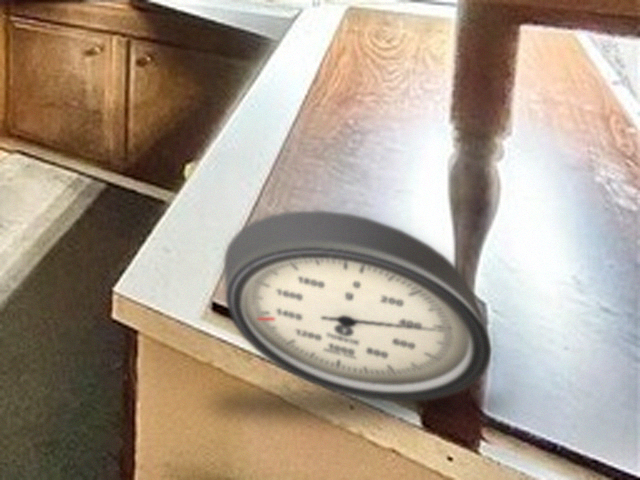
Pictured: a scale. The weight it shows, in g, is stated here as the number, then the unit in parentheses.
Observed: 400 (g)
